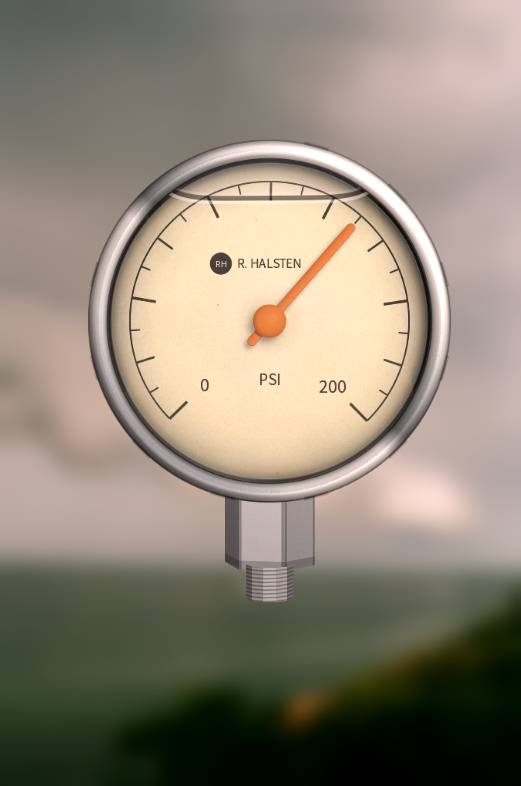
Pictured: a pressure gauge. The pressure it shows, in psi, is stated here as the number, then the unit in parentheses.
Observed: 130 (psi)
